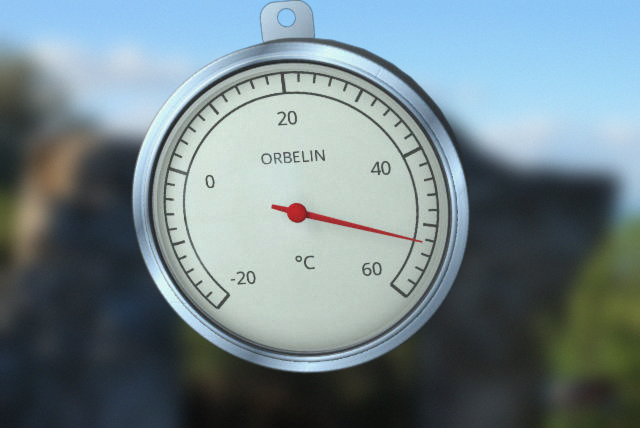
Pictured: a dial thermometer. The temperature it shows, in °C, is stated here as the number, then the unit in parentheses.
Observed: 52 (°C)
